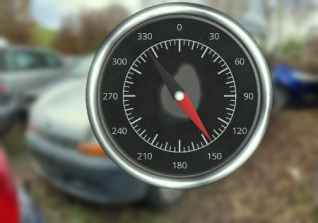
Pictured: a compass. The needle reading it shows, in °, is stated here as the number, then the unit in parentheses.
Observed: 145 (°)
